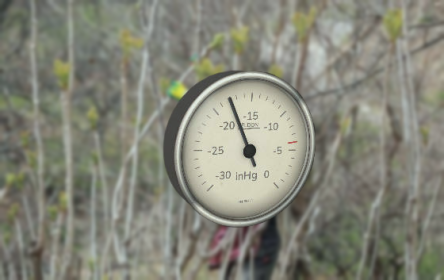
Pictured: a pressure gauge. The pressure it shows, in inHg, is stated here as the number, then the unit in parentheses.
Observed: -18 (inHg)
